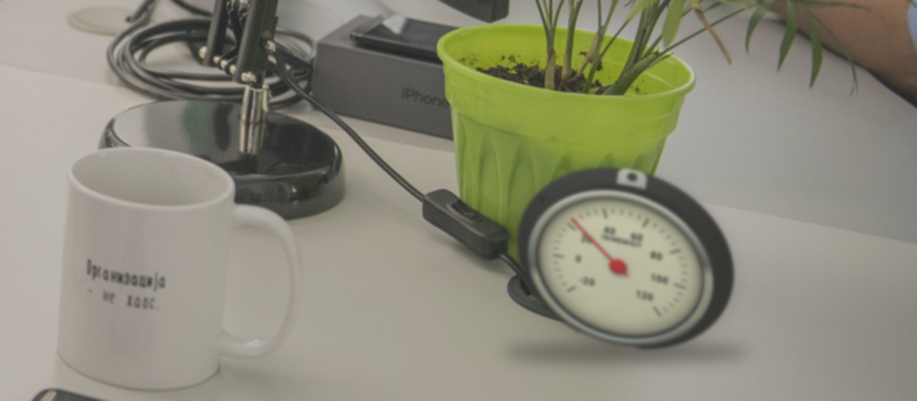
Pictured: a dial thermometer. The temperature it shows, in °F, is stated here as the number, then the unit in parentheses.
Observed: 24 (°F)
